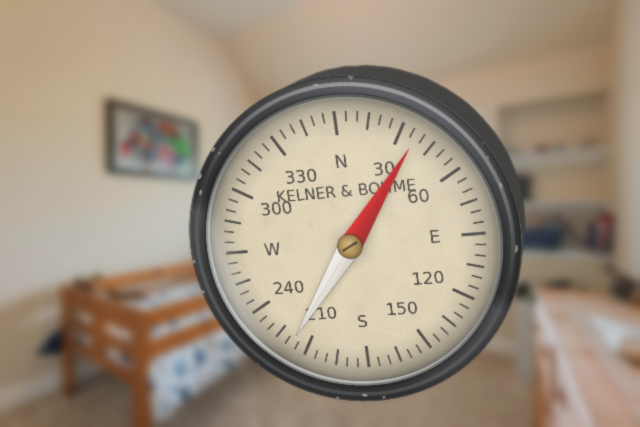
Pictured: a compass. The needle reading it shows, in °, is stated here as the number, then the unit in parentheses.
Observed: 37.5 (°)
